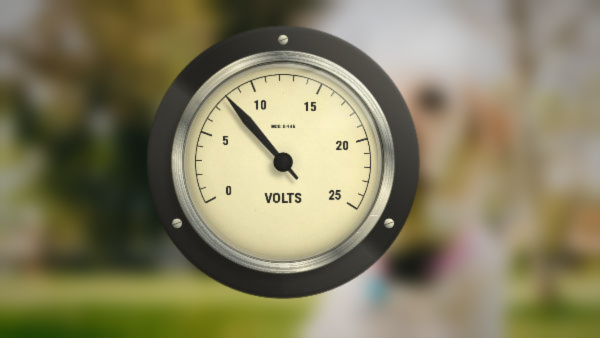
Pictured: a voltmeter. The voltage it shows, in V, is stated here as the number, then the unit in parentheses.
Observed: 8 (V)
